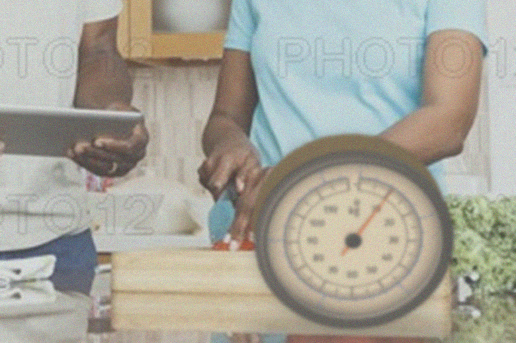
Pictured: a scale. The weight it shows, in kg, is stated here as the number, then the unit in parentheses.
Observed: 10 (kg)
